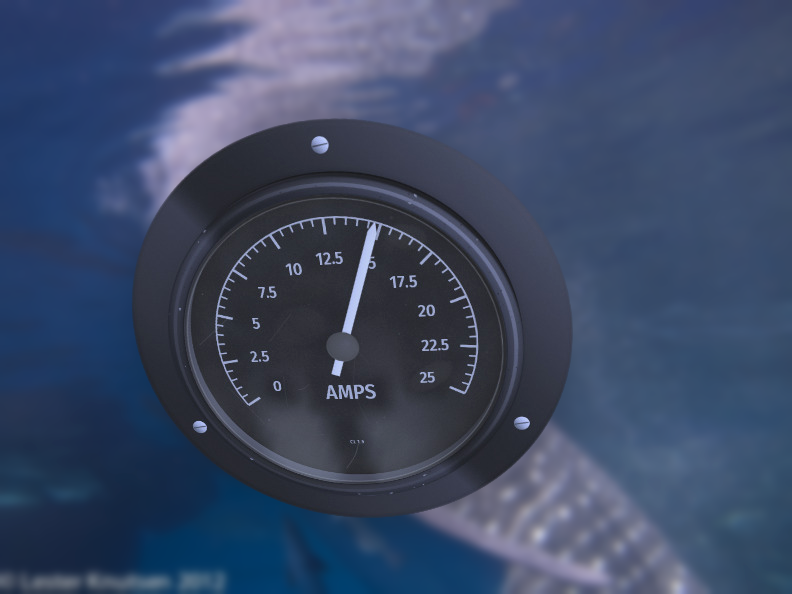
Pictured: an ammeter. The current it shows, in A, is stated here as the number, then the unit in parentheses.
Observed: 14.75 (A)
